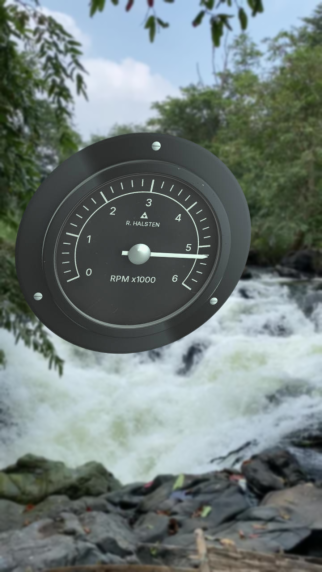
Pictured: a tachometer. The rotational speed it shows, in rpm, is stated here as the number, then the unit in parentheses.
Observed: 5200 (rpm)
